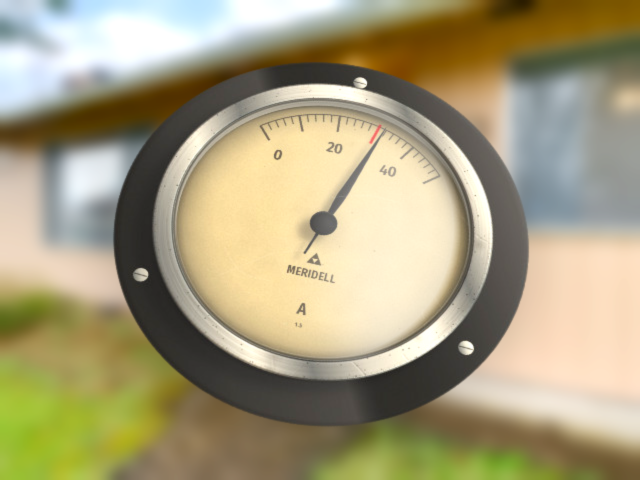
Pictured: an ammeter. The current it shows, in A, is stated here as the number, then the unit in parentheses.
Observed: 32 (A)
